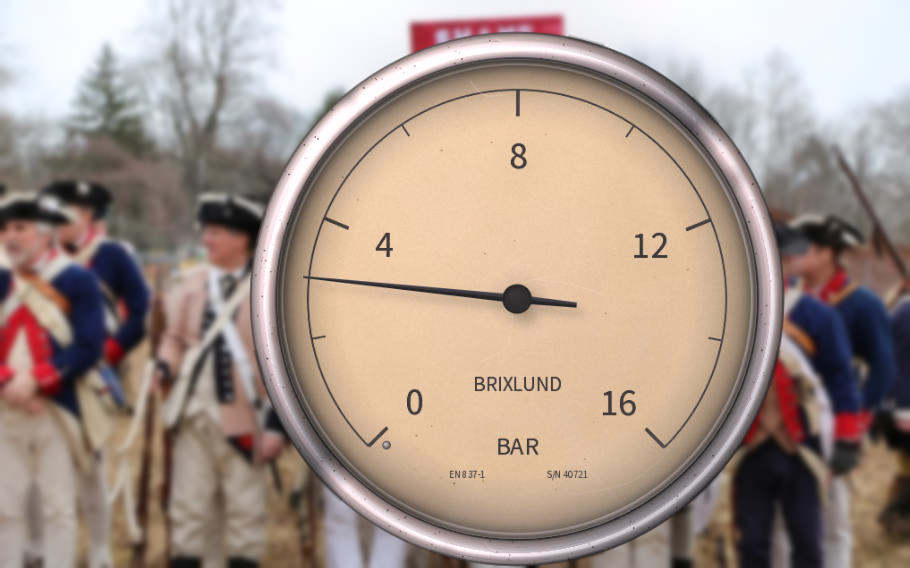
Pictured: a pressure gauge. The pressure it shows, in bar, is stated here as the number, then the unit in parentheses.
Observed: 3 (bar)
